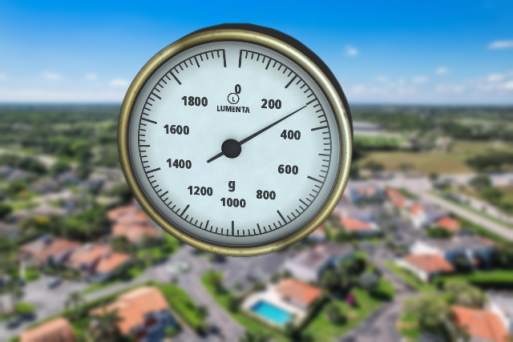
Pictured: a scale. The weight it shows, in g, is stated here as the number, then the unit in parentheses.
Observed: 300 (g)
